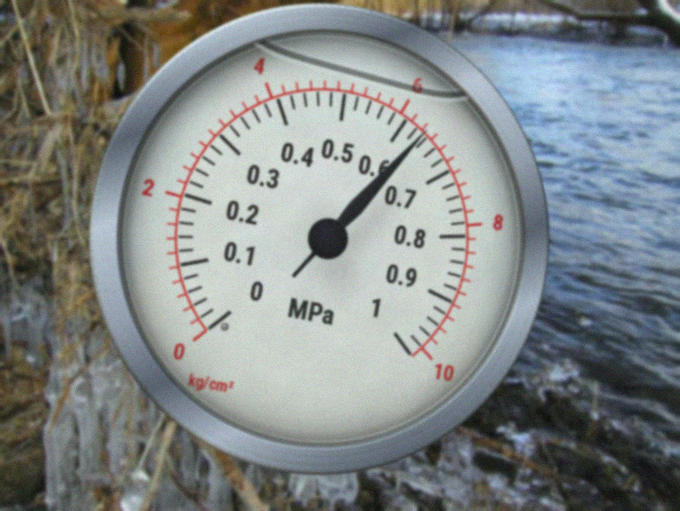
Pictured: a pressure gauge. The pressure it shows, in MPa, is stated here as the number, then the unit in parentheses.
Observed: 0.63 (MPa)
